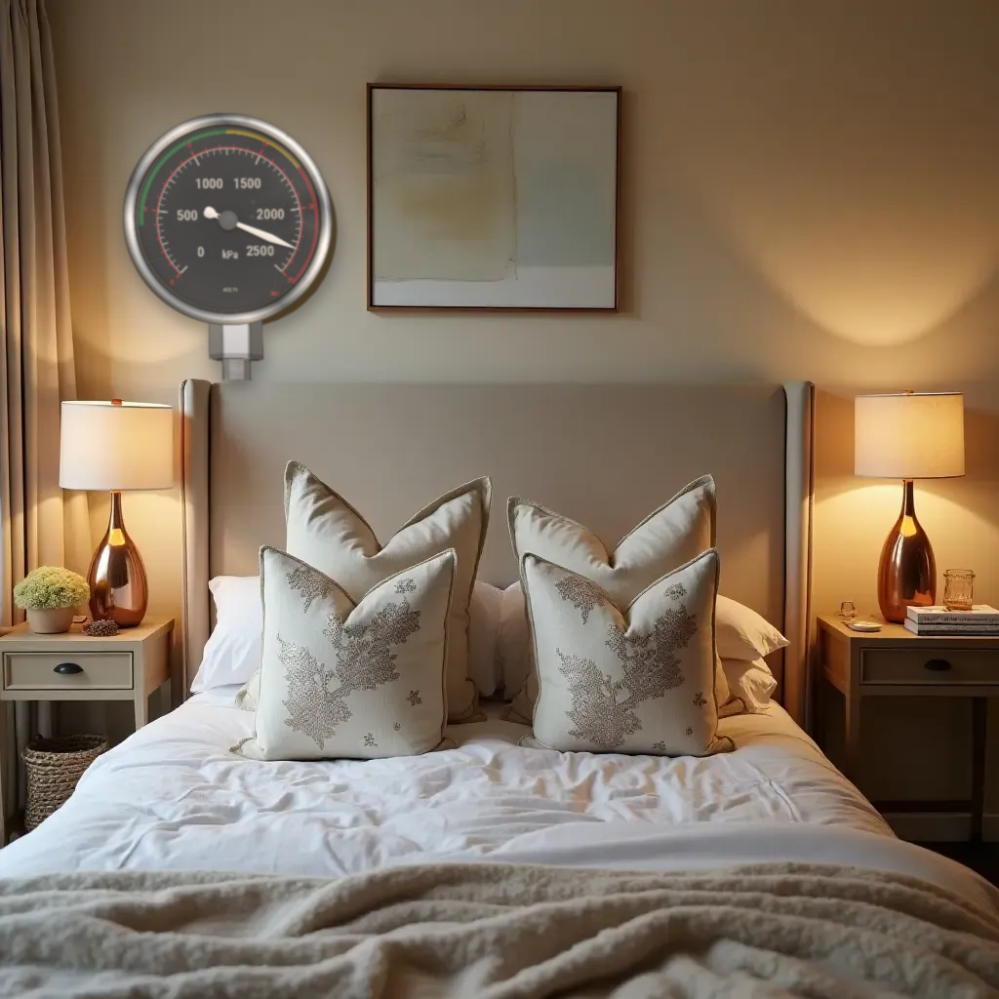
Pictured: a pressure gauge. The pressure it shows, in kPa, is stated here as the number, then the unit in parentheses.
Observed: 2300 (kPa)
